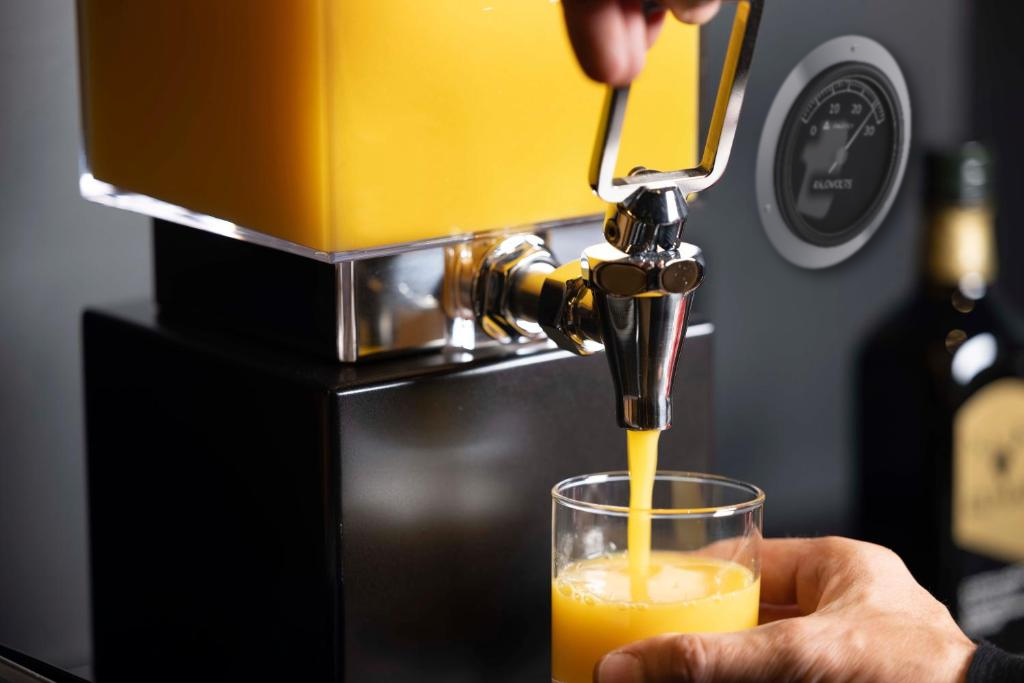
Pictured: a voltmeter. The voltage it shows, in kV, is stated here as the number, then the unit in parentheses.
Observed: 25 (kV)
